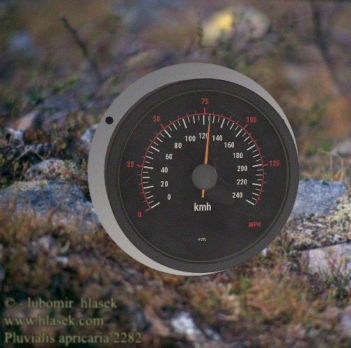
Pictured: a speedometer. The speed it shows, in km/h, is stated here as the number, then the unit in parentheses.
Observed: 125 (km/h)
